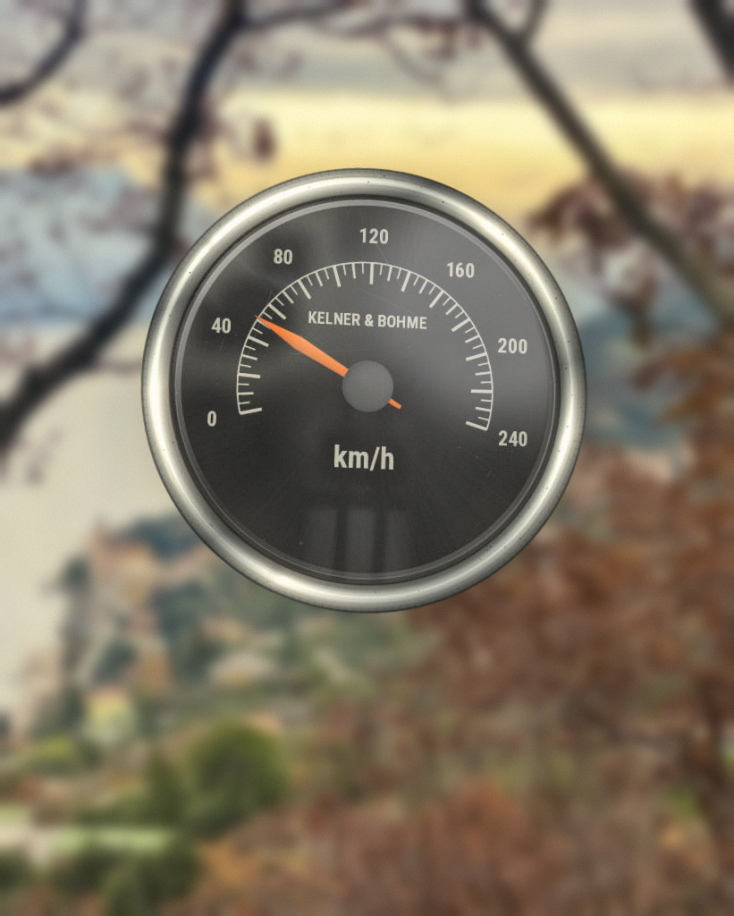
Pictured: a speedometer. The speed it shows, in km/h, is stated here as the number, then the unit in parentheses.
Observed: 50 (km/h)
